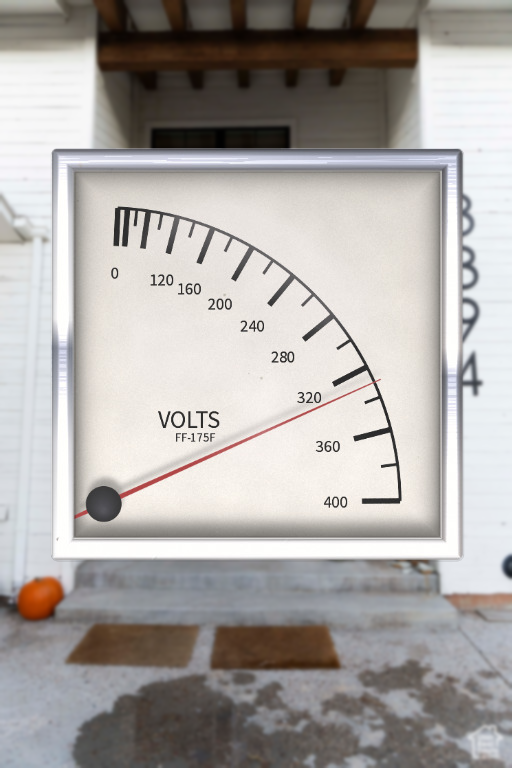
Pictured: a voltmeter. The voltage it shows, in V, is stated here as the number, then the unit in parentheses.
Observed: 330 (V)
